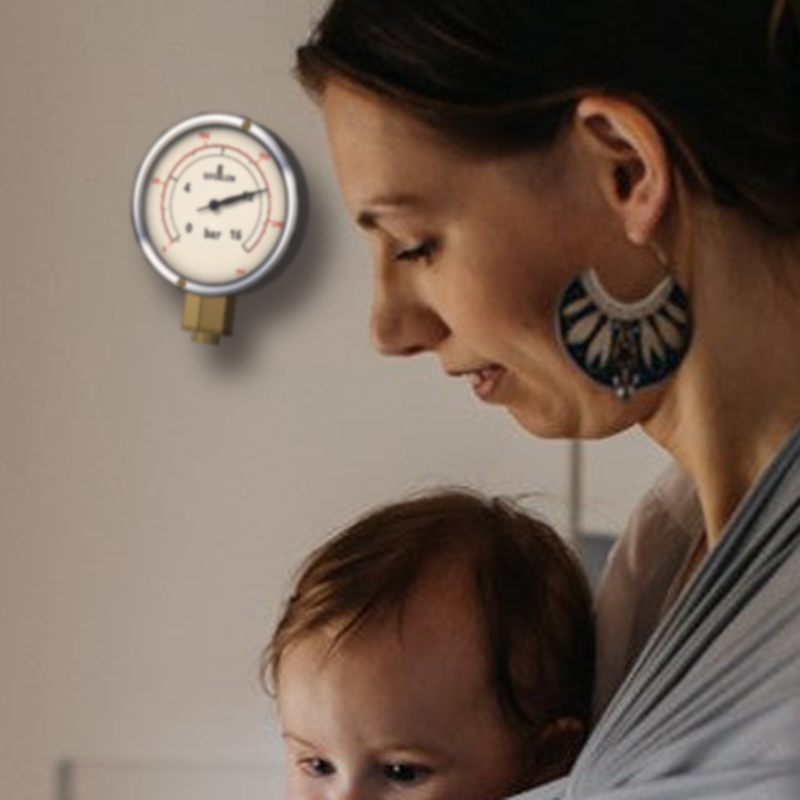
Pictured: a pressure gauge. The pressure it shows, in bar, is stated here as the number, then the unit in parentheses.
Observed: 12 (bar)
